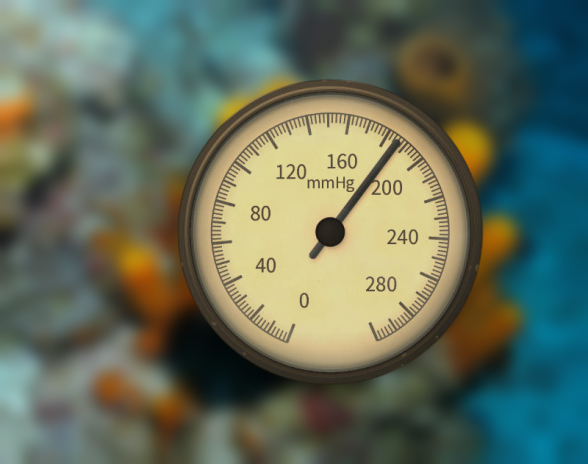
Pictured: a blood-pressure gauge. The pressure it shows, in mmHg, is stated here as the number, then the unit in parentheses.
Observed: 186 (mmHg)
